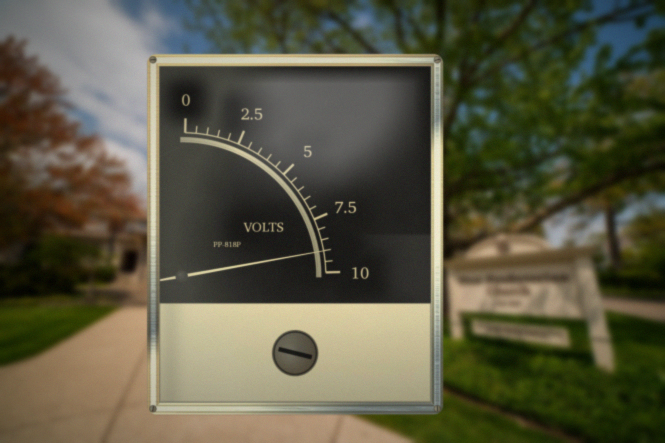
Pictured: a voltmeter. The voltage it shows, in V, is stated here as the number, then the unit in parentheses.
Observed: 9 (V)
